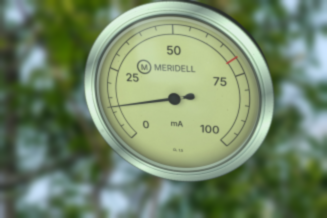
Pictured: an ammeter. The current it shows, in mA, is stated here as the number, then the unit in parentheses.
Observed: 12.5 (mA)
